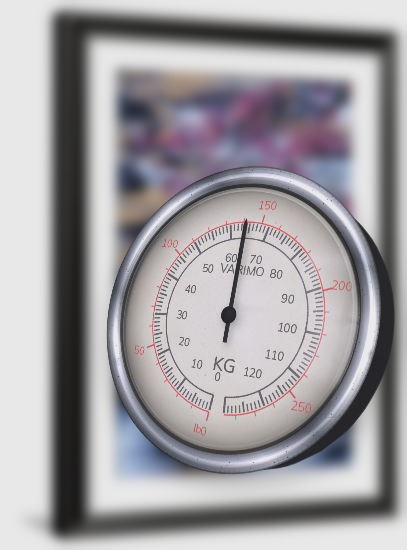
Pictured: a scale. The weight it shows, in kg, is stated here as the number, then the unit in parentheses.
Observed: 65 (kg)
